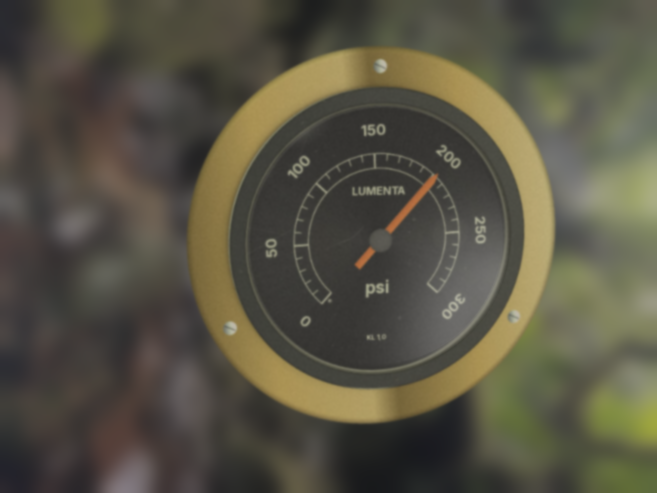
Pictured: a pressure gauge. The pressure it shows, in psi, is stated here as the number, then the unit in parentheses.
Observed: 200 (psi)
